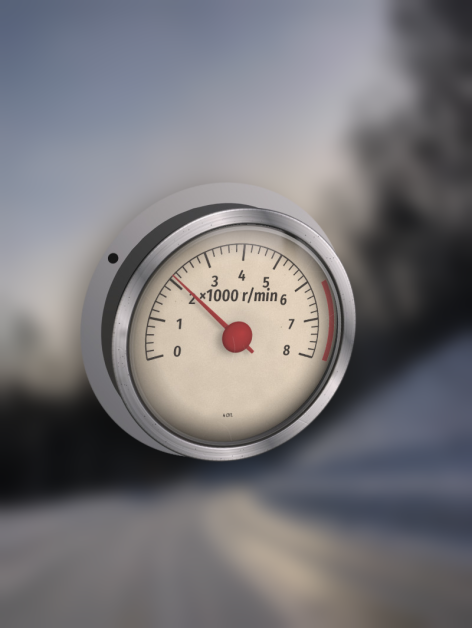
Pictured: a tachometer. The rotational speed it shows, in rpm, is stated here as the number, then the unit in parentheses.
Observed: 2100 (rpm)
